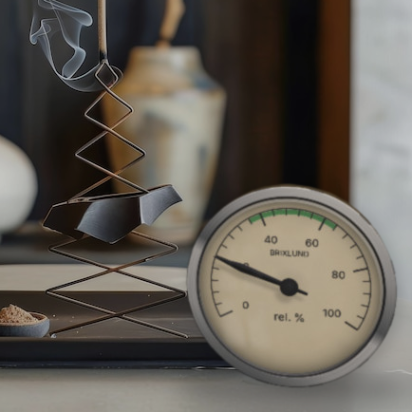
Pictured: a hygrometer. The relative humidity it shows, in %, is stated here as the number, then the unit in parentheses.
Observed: 20 (%)
